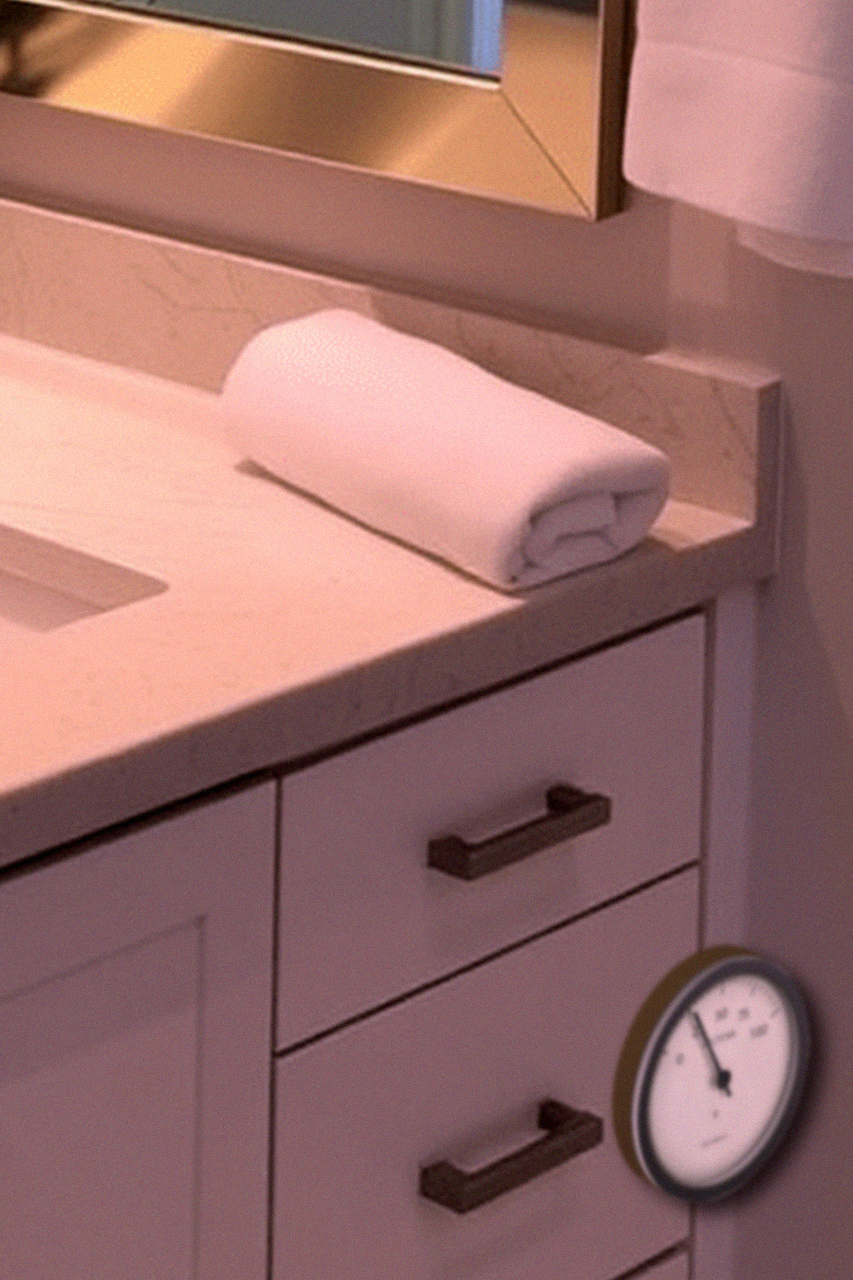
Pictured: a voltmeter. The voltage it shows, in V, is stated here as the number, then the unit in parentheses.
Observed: 25 (V)
